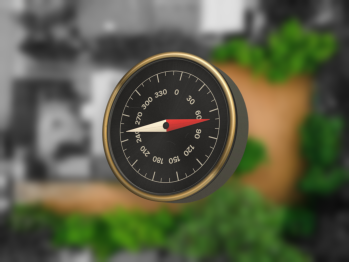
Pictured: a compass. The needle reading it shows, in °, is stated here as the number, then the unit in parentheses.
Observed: 70 (°)
